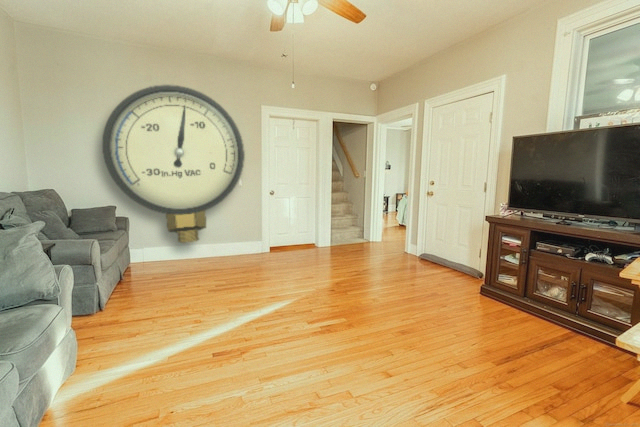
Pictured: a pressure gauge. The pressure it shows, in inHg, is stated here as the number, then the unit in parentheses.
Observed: -13 (inHg)
